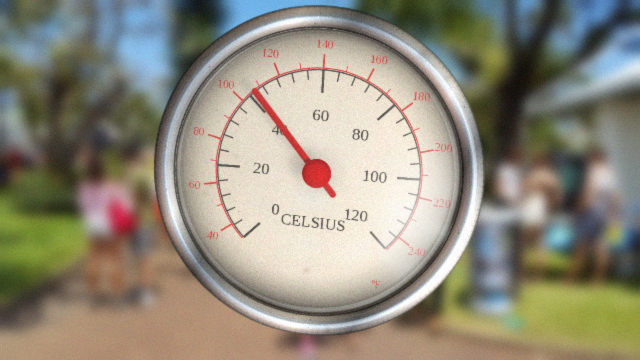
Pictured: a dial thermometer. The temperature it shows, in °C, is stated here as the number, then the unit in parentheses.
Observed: 42 (°C)
